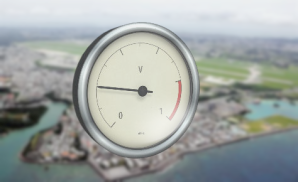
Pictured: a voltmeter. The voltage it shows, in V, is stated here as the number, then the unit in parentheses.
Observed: 0.2 (V)
